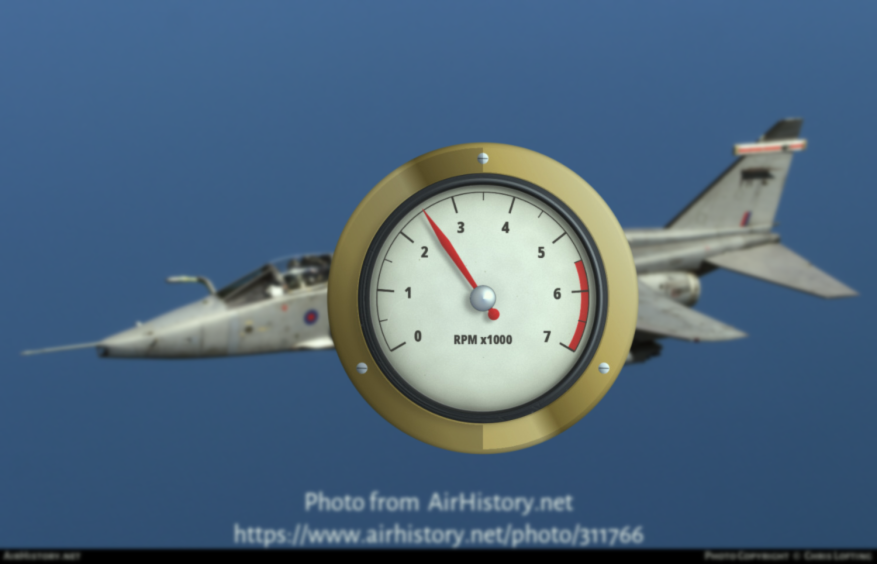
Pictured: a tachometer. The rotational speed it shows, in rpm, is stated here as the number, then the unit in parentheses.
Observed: 2500 (rpm)
